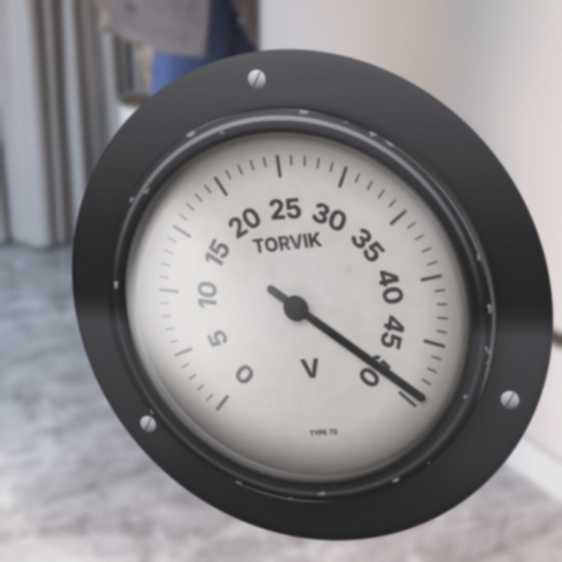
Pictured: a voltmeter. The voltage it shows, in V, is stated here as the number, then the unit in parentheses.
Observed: 49 (V)
